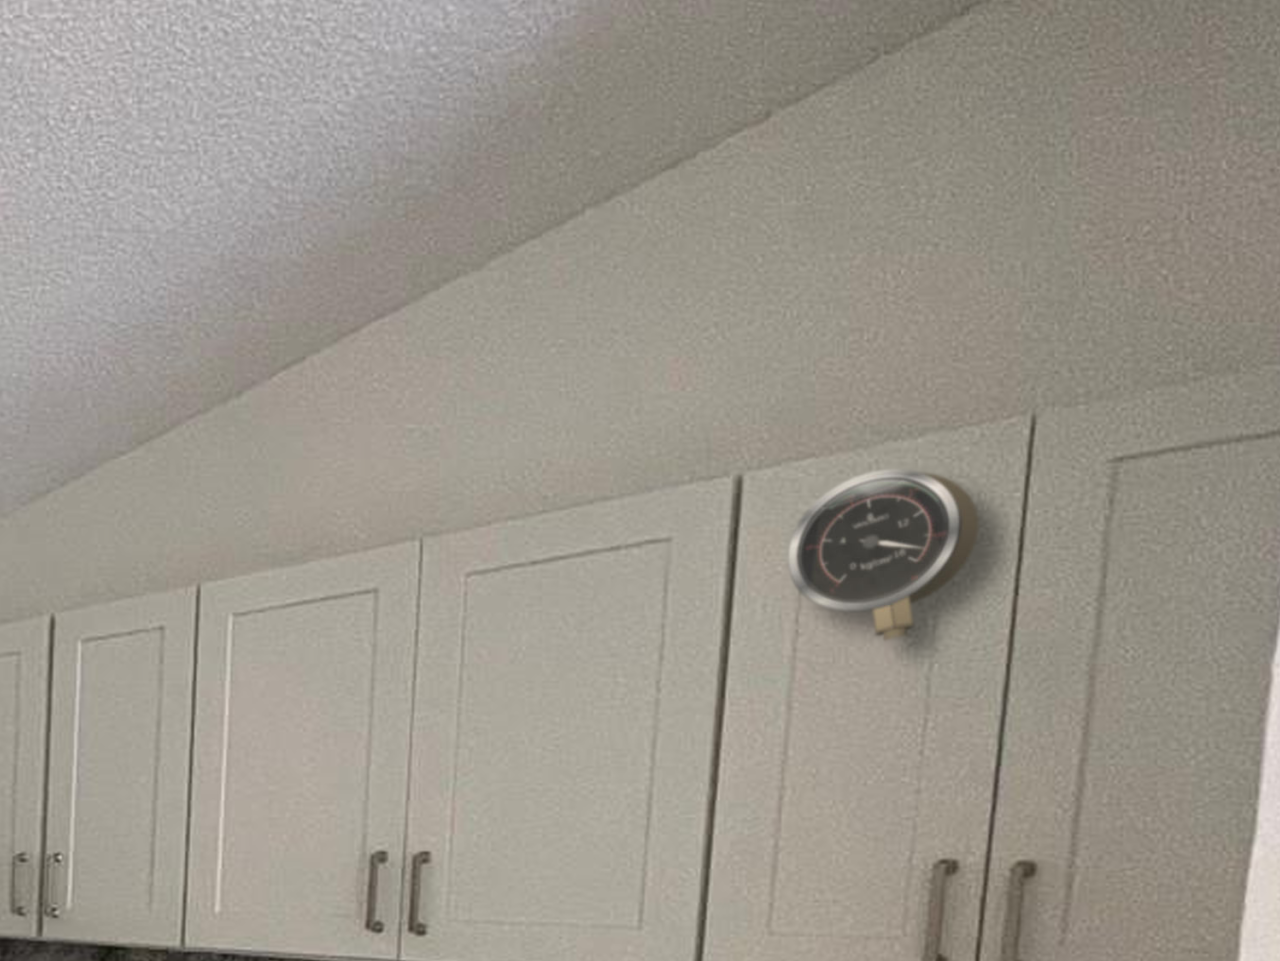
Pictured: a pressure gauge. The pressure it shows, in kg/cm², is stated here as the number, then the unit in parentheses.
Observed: 15 (kg/cm²)
